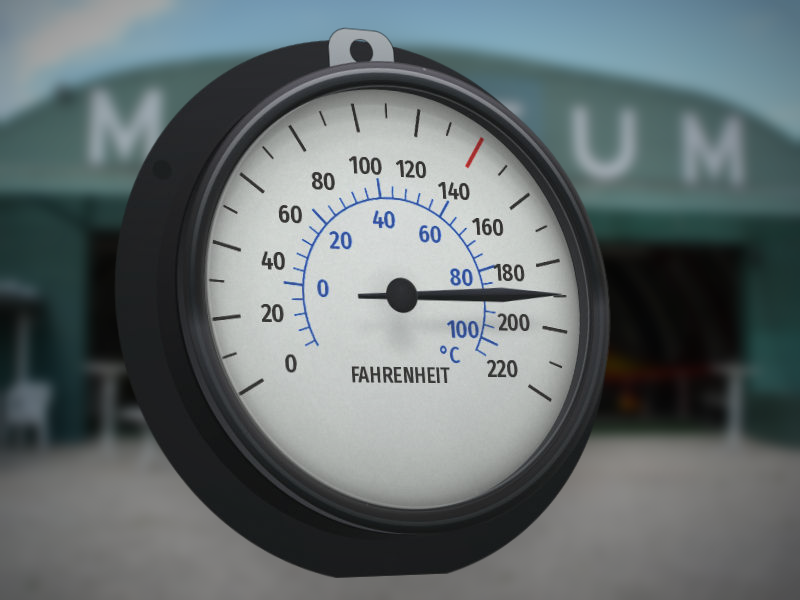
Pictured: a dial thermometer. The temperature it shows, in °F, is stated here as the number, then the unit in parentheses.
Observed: 190 (°F)
